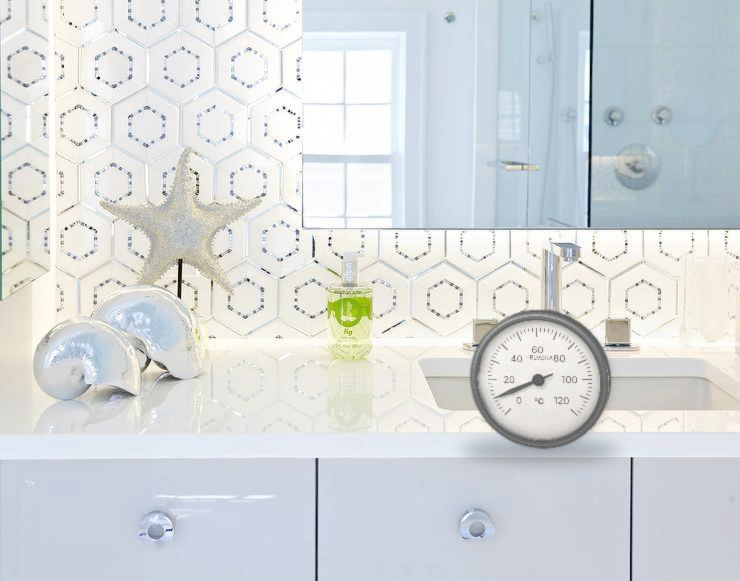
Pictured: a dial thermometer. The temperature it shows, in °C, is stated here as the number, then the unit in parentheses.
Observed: 10 (°C)
